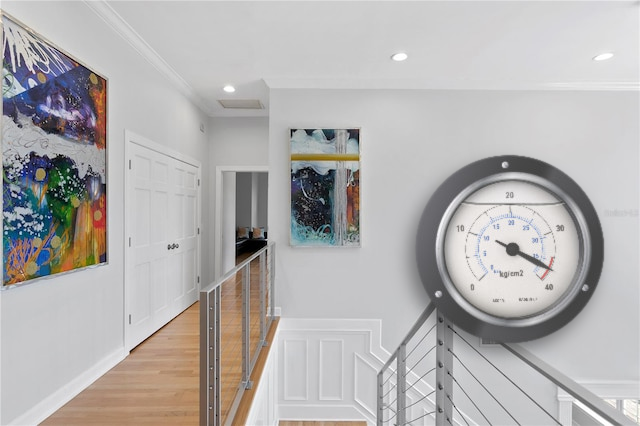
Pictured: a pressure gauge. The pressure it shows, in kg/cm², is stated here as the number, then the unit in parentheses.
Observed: 37.5 (kg/cm²)
